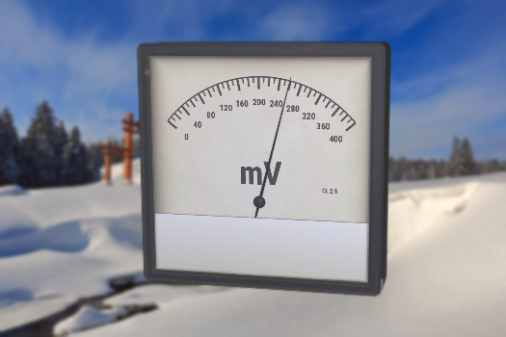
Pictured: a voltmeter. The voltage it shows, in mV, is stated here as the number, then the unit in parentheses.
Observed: 260 (mV)
